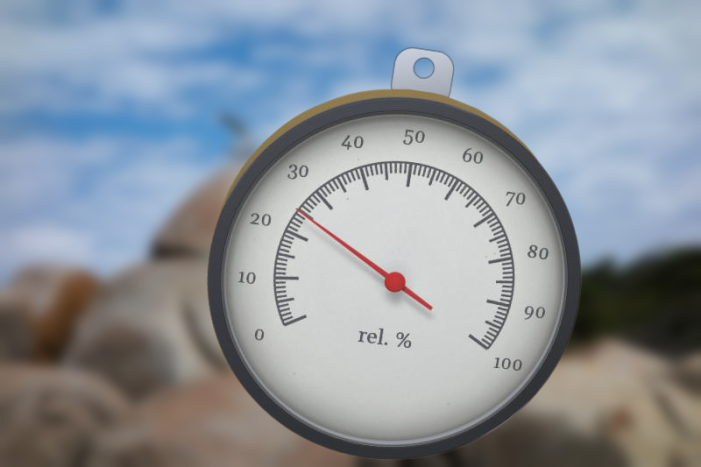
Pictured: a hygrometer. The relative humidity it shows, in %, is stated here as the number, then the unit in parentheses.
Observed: 25 (%)
